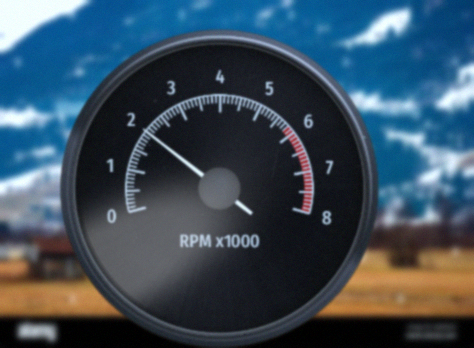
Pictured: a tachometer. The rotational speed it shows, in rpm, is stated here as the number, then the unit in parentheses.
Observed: 2000 (rpm)
